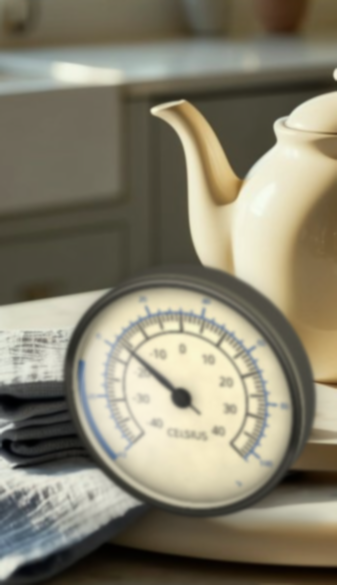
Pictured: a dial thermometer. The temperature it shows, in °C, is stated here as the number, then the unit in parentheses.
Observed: -15 (°C)
